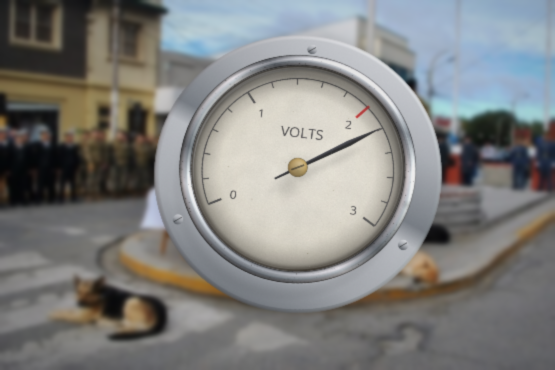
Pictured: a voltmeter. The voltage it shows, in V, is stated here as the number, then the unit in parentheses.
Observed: 2.2 (V)
